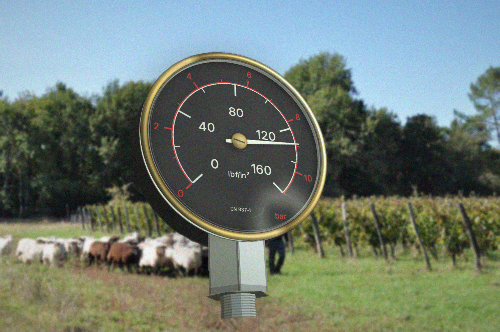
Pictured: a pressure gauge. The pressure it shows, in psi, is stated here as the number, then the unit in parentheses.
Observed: 130 (psi)
